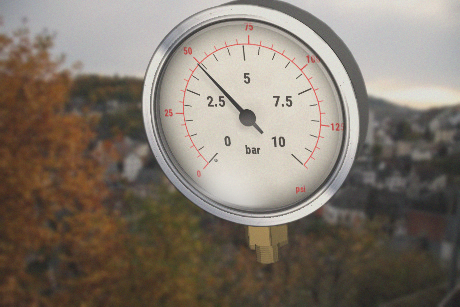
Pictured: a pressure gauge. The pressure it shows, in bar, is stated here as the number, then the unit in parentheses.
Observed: 3.5 (bar)
